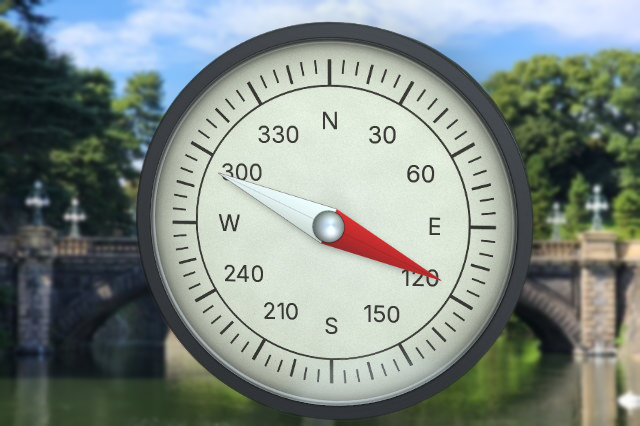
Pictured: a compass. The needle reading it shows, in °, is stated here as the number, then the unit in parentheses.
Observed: 115 (°)
